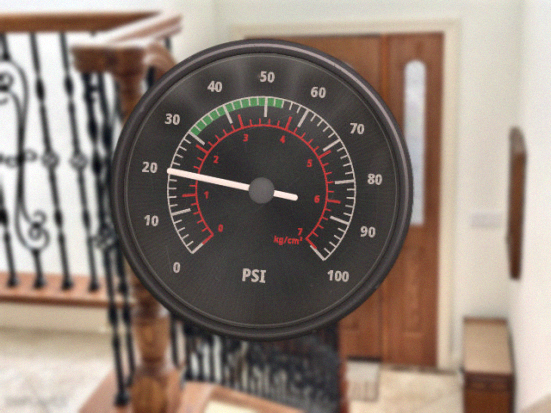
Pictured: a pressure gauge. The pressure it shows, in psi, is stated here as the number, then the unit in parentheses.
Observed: 20 (psi)
